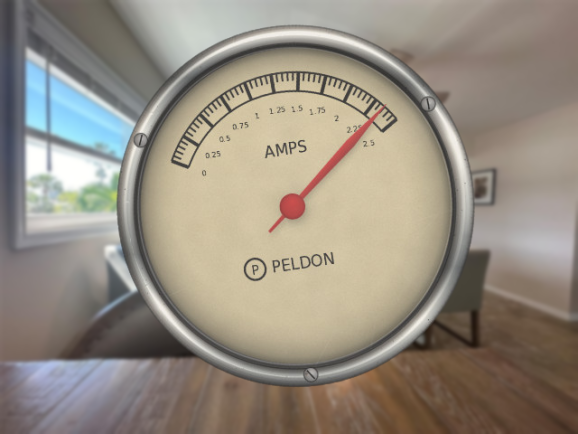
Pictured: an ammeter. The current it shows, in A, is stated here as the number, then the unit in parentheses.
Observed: 2.35 (A)
